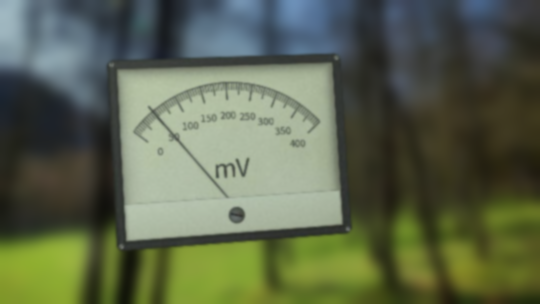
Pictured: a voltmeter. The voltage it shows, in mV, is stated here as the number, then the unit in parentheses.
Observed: 50 (mV)
